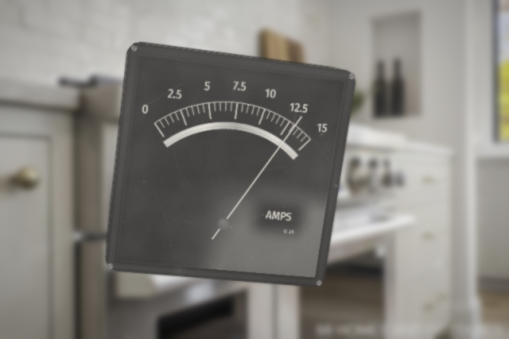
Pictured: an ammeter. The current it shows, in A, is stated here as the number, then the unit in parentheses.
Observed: 13 (A)
